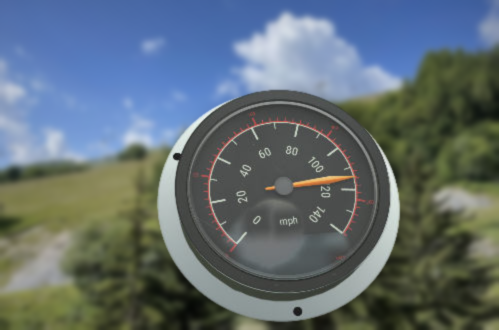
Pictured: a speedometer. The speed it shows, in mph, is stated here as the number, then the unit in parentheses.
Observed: 115 (mph)
